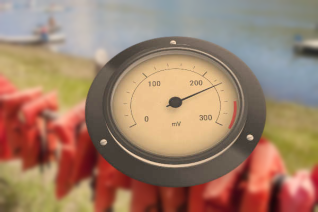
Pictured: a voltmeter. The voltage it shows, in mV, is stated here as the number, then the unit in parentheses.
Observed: 230 (mV)
